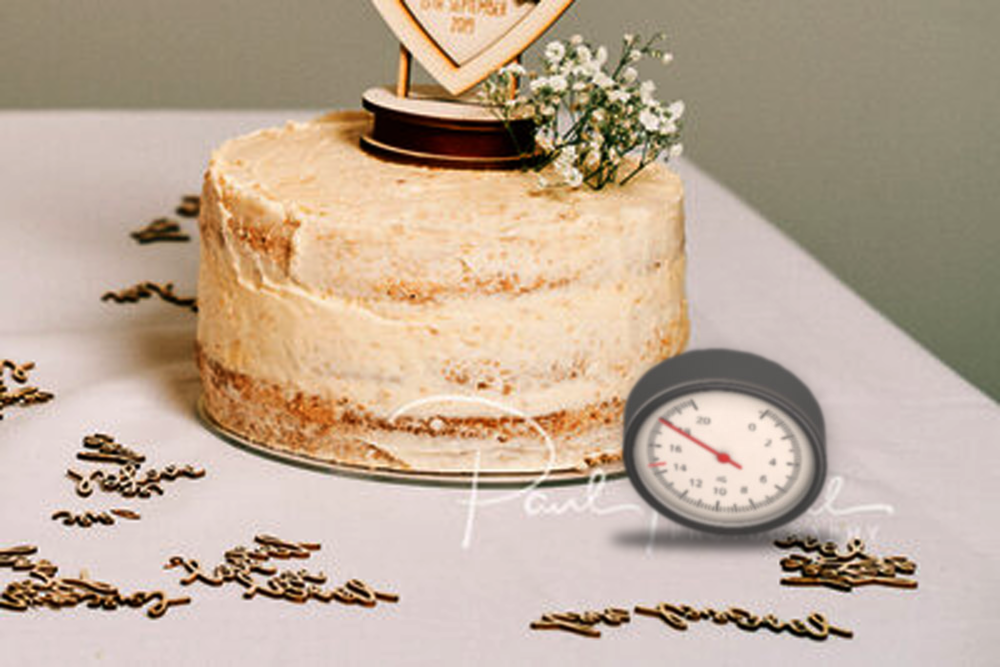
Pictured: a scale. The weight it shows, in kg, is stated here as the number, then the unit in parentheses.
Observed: 18 (kg)
